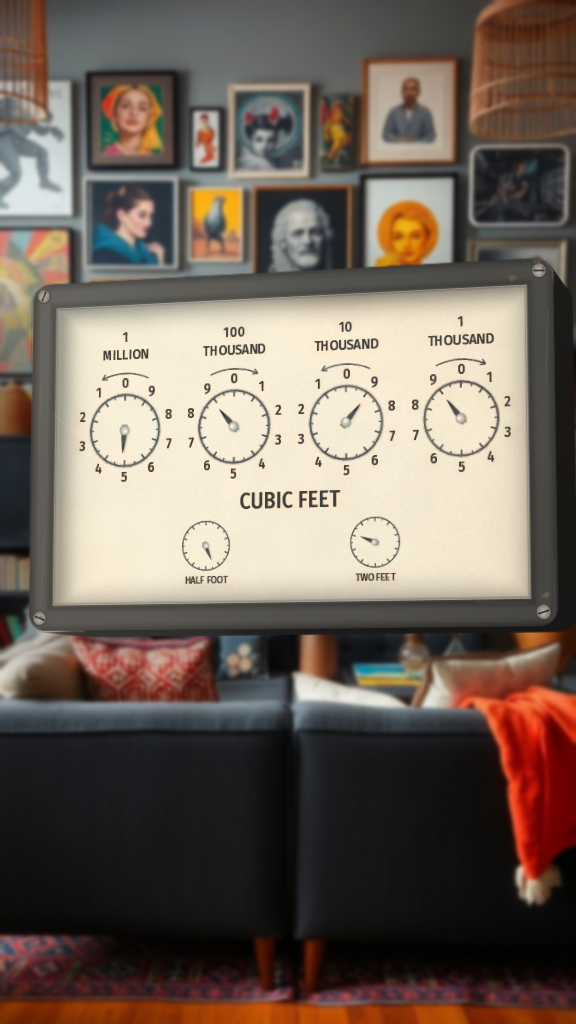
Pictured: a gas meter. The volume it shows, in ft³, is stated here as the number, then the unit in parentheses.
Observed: 488900 (ft³)
